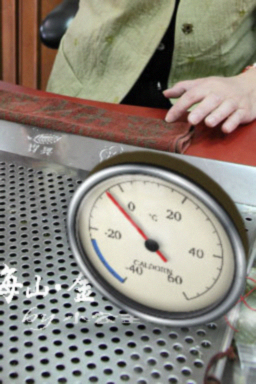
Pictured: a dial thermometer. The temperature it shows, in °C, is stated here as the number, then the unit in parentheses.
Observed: -4 (°C)
